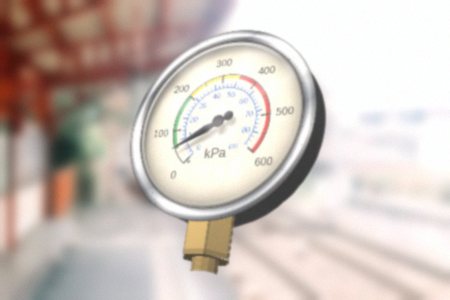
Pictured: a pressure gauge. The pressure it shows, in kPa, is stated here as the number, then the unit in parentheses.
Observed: 50 (kPa)
